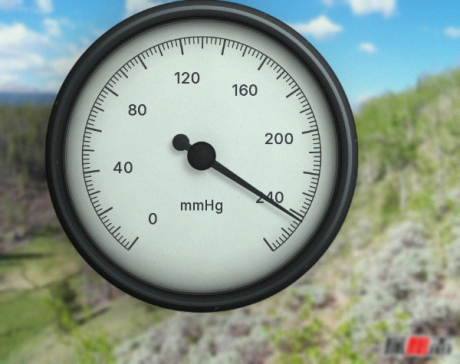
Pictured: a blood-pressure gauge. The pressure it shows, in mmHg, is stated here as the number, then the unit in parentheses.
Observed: 242 (mmHg)
